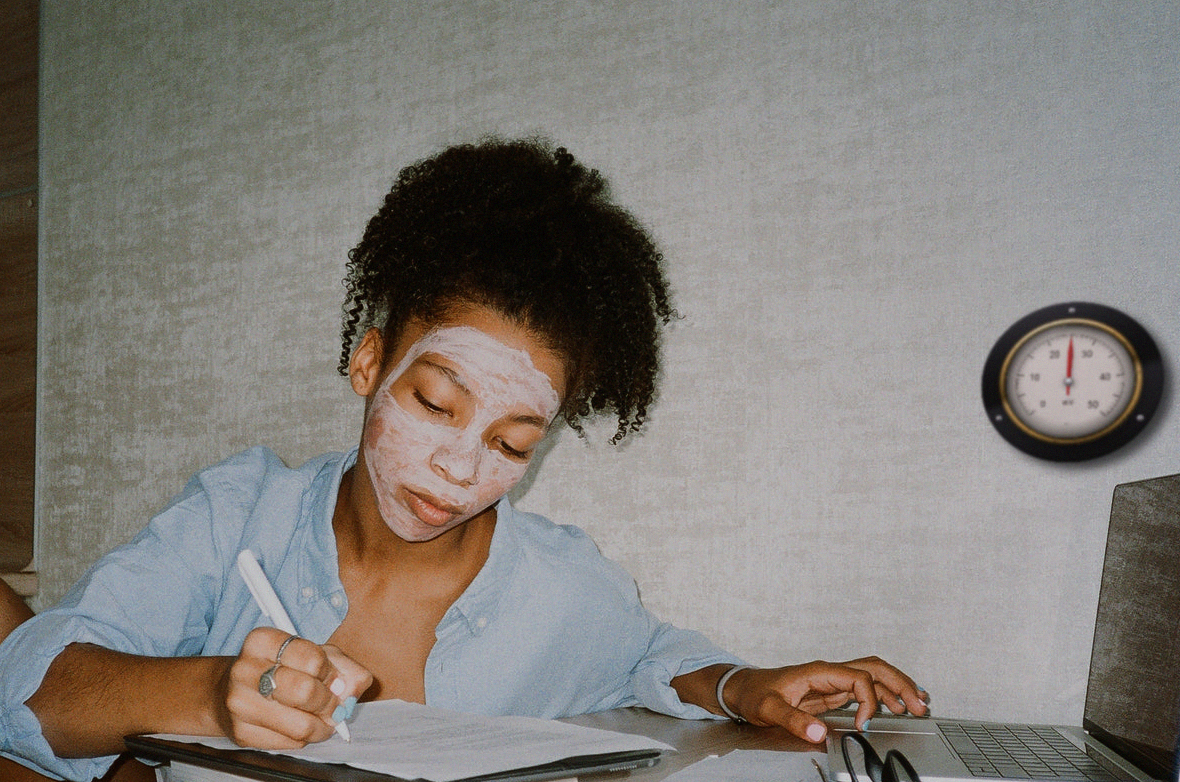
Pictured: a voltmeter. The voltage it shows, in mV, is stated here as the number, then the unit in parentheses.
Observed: 25 (mV)
